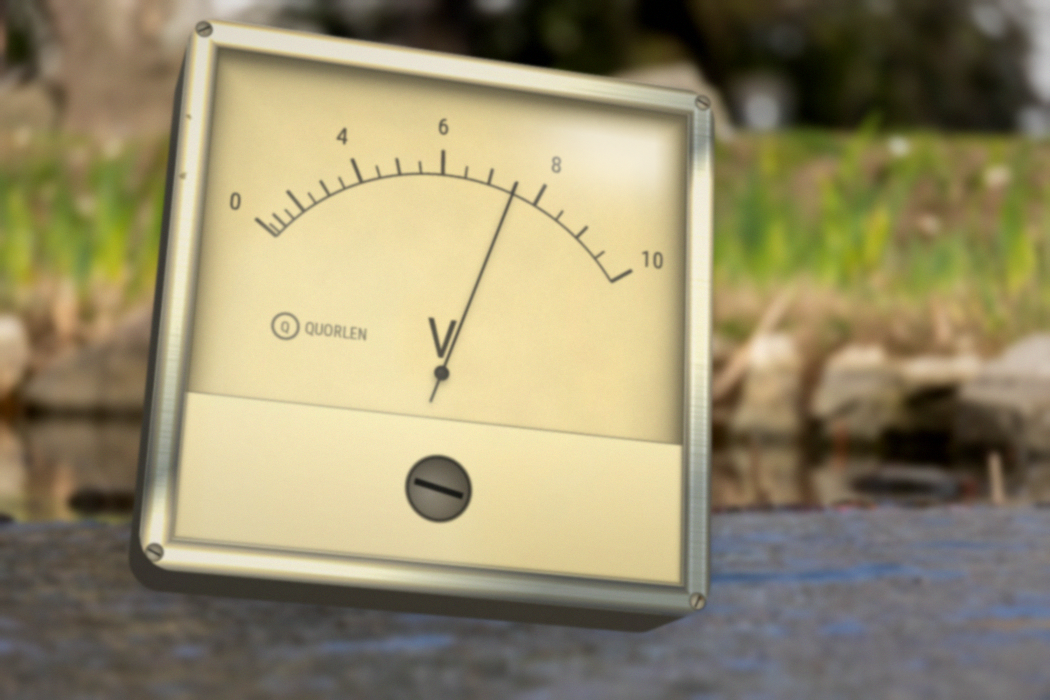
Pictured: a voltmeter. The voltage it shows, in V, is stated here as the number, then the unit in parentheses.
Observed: 7.5 (V)
